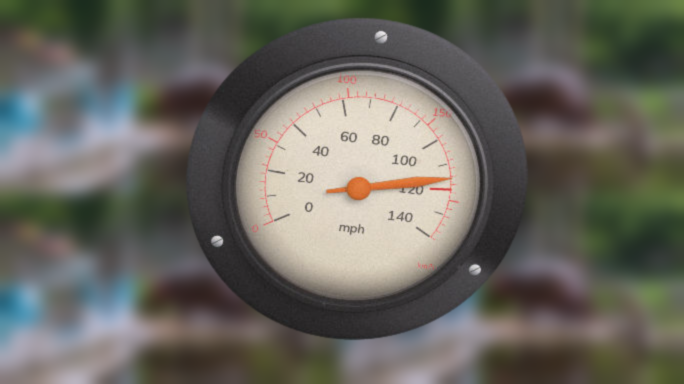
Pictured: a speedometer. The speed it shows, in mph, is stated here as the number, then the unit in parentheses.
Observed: 115 (mph)
